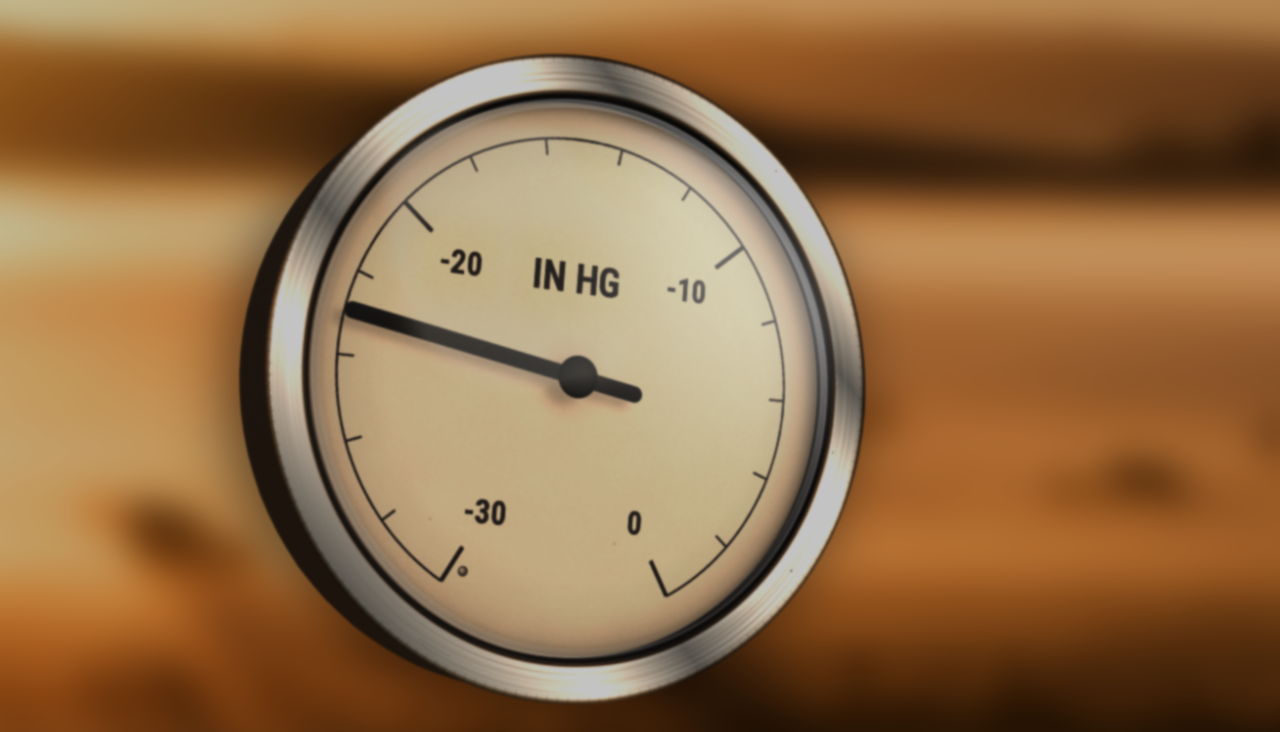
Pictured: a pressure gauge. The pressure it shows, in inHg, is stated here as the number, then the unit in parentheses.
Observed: -23 (inHg)
